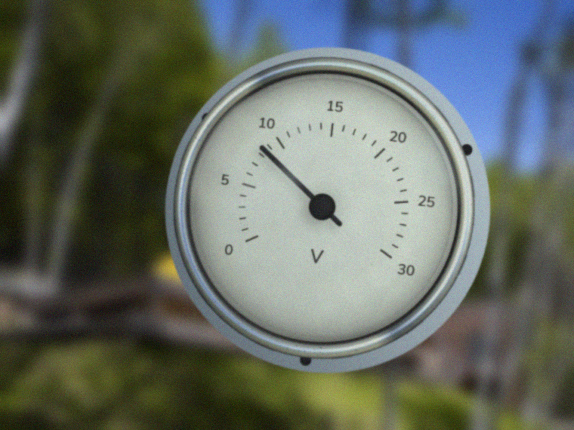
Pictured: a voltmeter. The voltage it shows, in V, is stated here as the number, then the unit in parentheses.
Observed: 8.5 (V)
